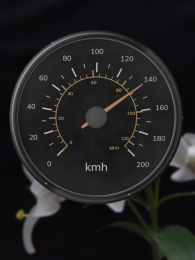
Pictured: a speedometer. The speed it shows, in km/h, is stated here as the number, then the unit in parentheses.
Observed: 140 (km/h)
